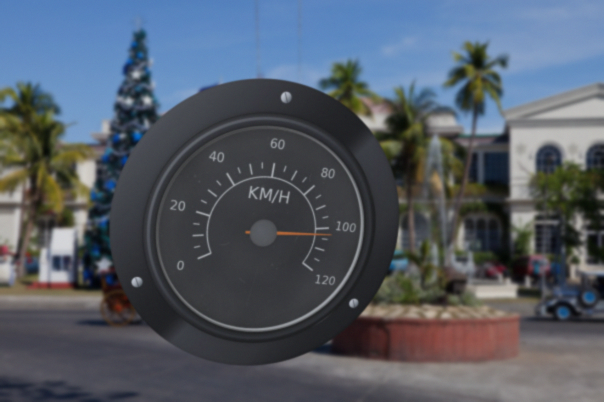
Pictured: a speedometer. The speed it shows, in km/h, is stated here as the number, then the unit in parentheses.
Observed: 102.5 (km/h)
